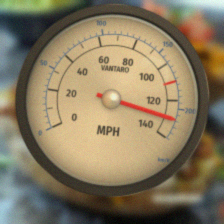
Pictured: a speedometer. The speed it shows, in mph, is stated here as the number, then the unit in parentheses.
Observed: 130 (mph)
